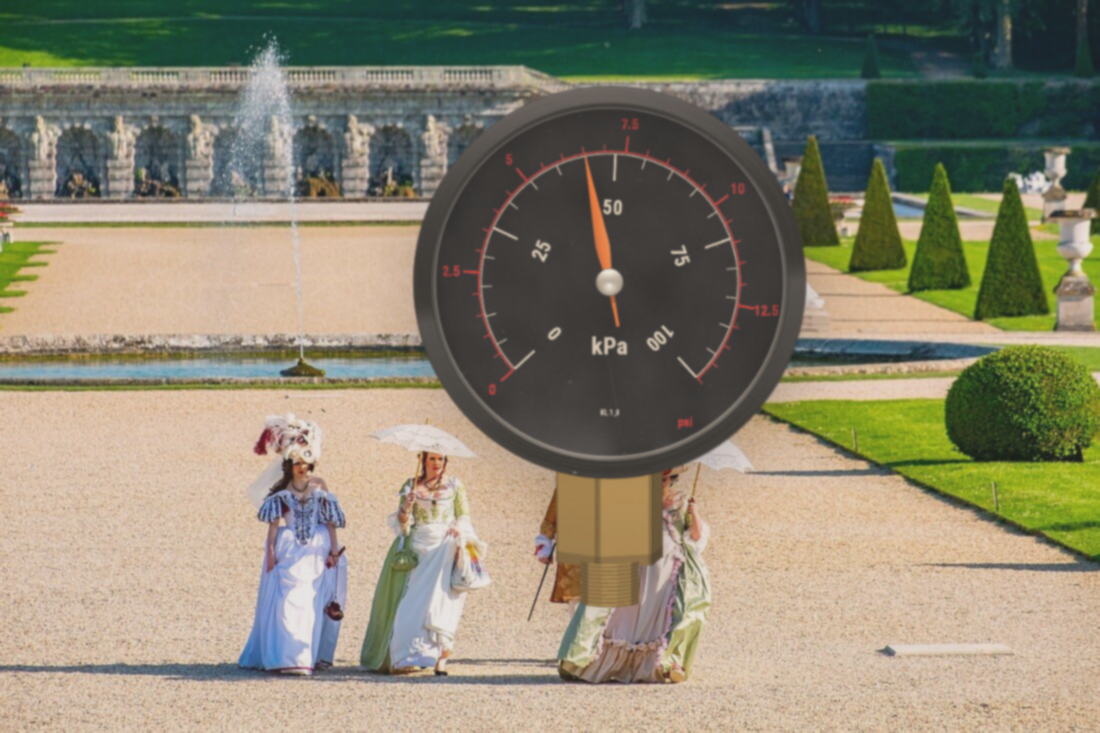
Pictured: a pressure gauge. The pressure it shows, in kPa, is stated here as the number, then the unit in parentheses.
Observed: 45 (kPa)
